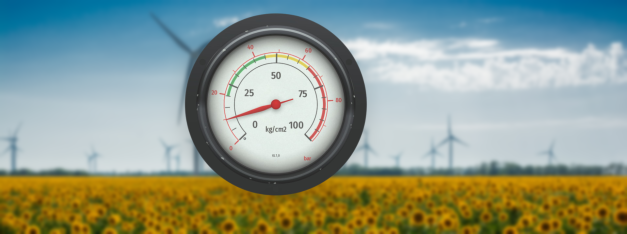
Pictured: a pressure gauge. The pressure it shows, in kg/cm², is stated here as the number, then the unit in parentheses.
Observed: 10 (kg/cm²)
